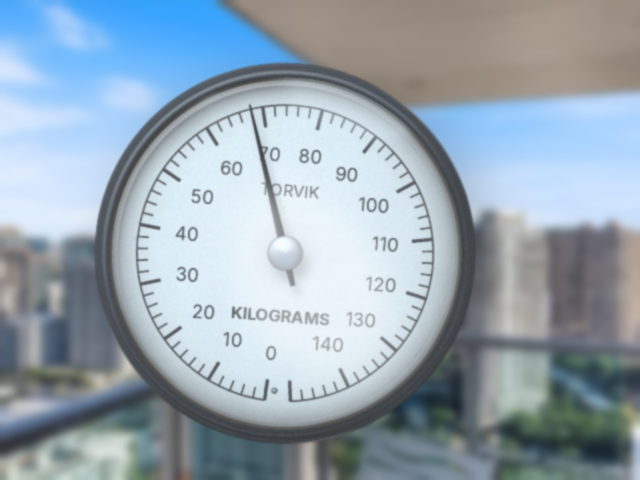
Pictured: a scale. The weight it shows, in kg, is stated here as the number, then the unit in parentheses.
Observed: 68 (kg)
